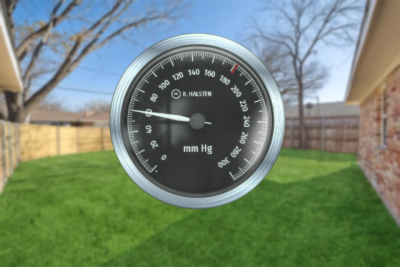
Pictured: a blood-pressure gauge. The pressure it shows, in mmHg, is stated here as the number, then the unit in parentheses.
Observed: 60 (mmHg)
